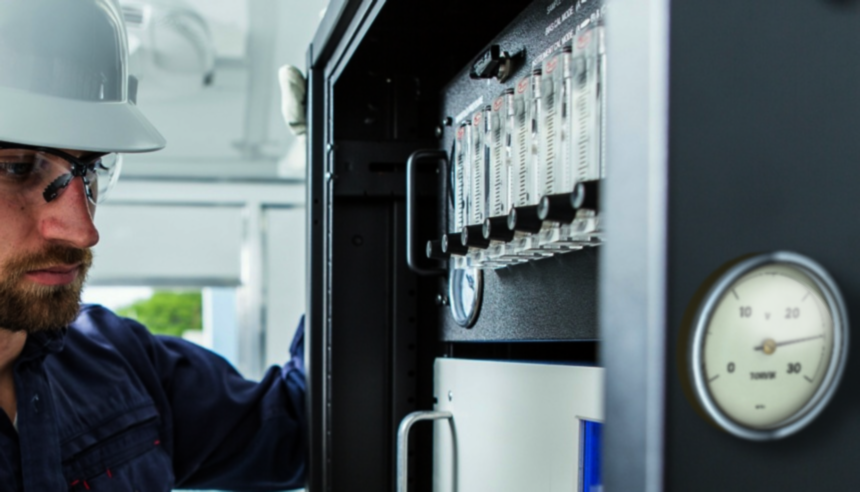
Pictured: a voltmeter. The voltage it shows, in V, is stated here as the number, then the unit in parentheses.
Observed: 25 (V)
